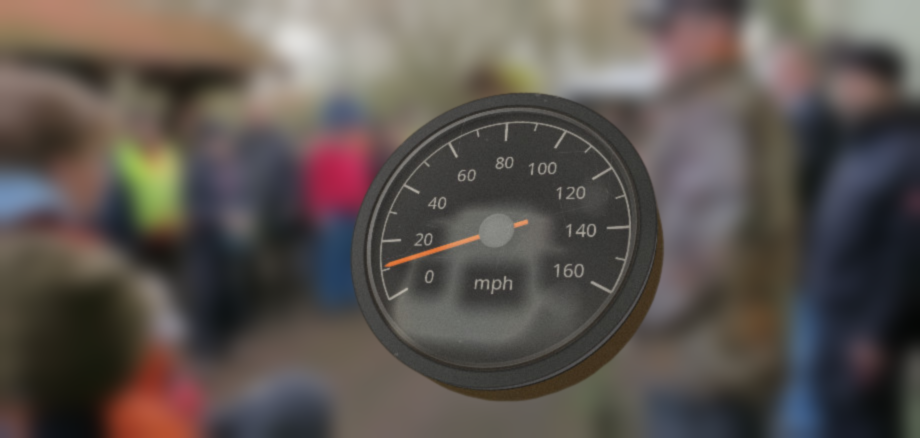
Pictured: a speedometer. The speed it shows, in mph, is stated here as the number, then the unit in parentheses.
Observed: 10 (mph)
